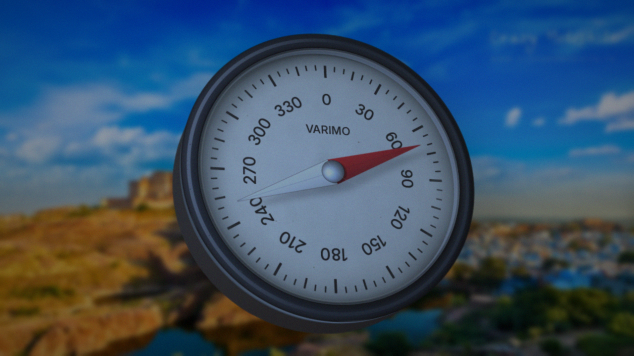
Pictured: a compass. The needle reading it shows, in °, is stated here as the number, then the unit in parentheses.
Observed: 70 (°)
